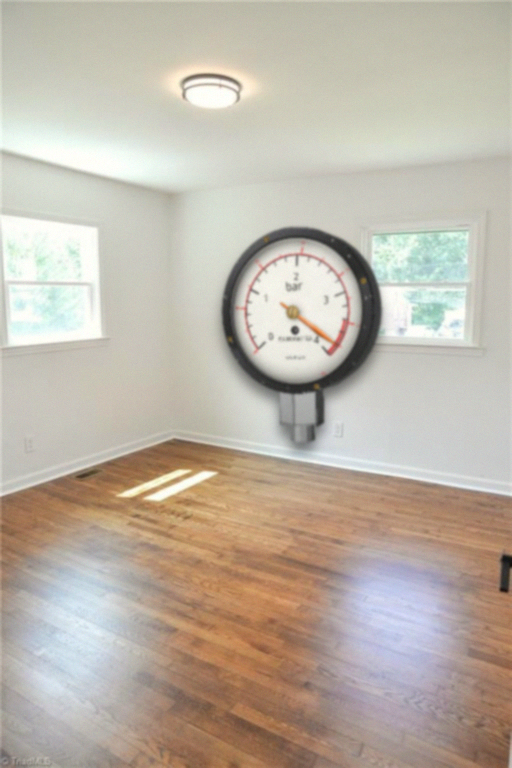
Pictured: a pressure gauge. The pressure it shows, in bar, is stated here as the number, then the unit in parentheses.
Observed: 3.8 (bar)
